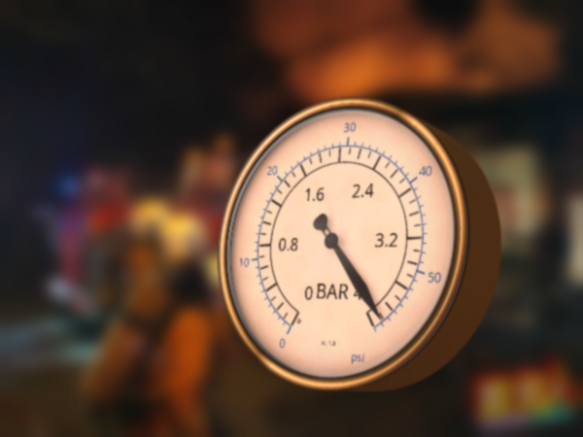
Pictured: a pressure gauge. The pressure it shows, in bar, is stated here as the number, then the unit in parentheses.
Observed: 3.9 (bar)
